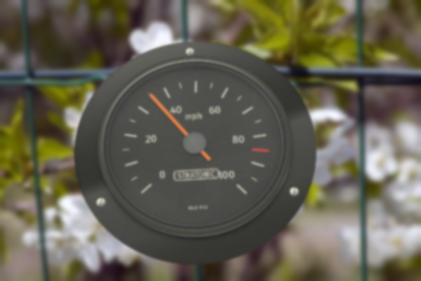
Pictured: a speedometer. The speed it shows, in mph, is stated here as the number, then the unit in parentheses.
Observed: 35 (mph)
